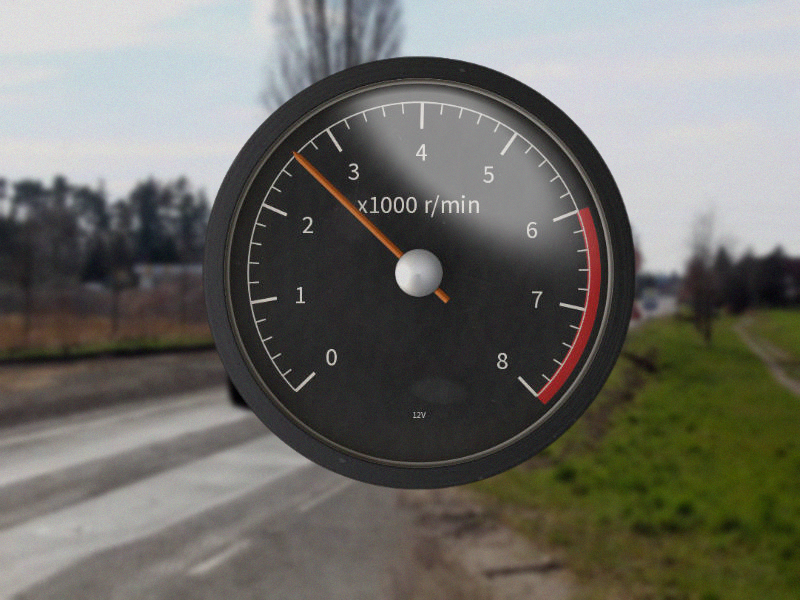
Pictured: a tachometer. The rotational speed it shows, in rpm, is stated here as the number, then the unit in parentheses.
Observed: 2600 (rpm)
